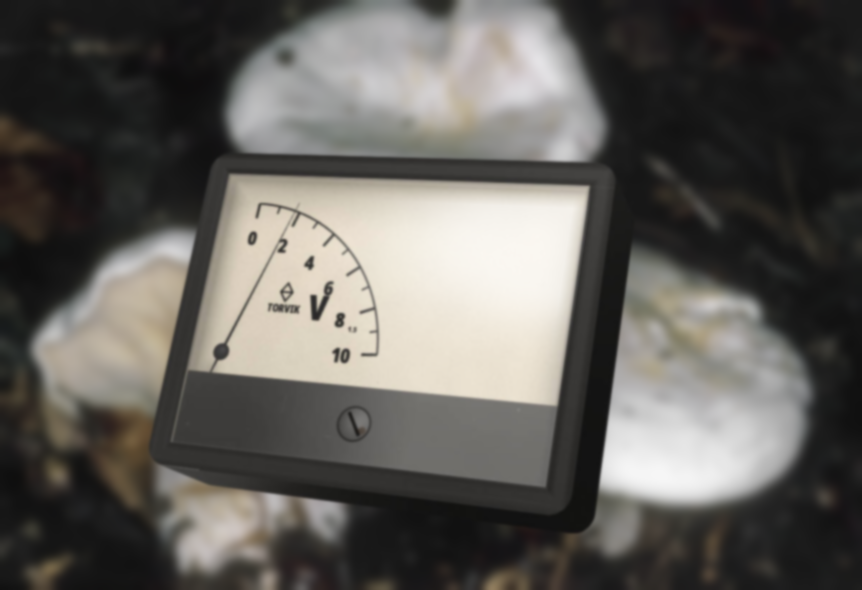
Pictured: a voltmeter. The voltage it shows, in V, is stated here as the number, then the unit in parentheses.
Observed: 2 (V)
